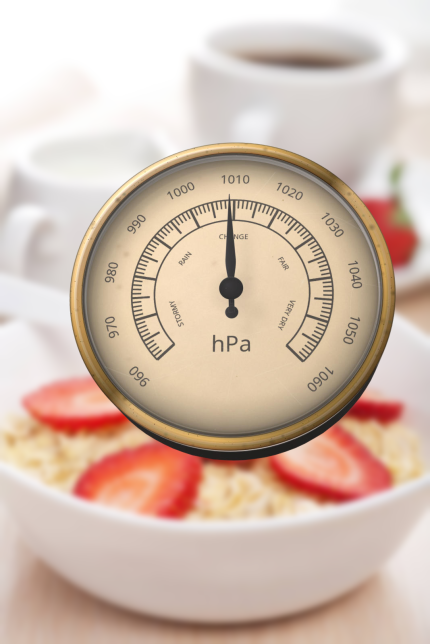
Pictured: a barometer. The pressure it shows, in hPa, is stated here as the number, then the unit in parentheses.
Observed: 1009 (hPa)
